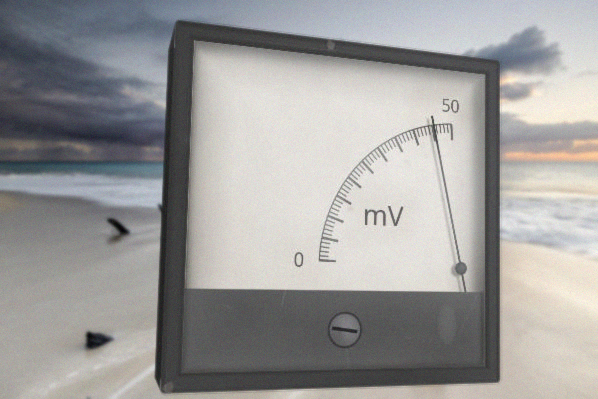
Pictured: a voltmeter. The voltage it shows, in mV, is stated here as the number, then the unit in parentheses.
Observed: 45 (mV)
